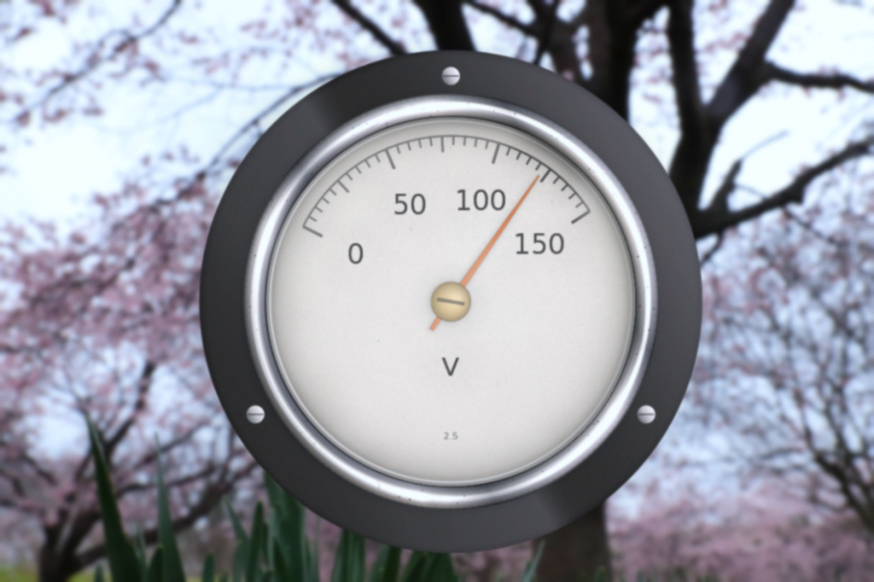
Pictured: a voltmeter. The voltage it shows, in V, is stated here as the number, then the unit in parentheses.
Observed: 122.5 (V)
